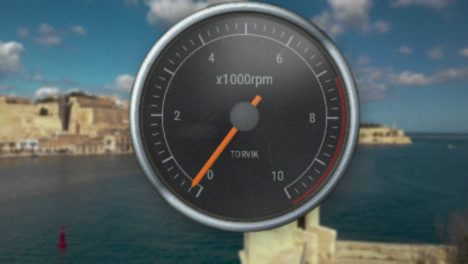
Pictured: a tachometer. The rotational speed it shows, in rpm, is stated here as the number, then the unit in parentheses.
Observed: 200 (rpm)
